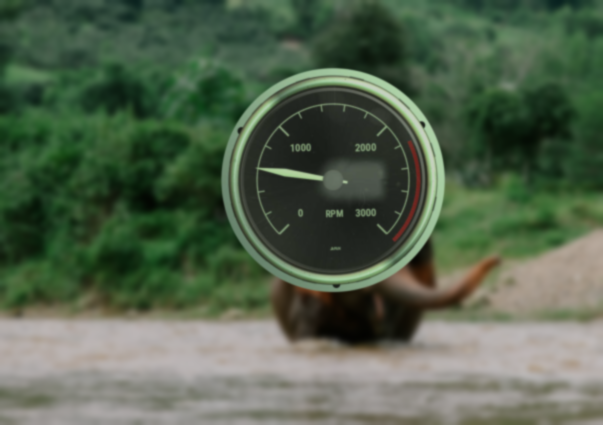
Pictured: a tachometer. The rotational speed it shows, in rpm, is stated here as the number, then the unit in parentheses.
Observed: 600 (rpm)
